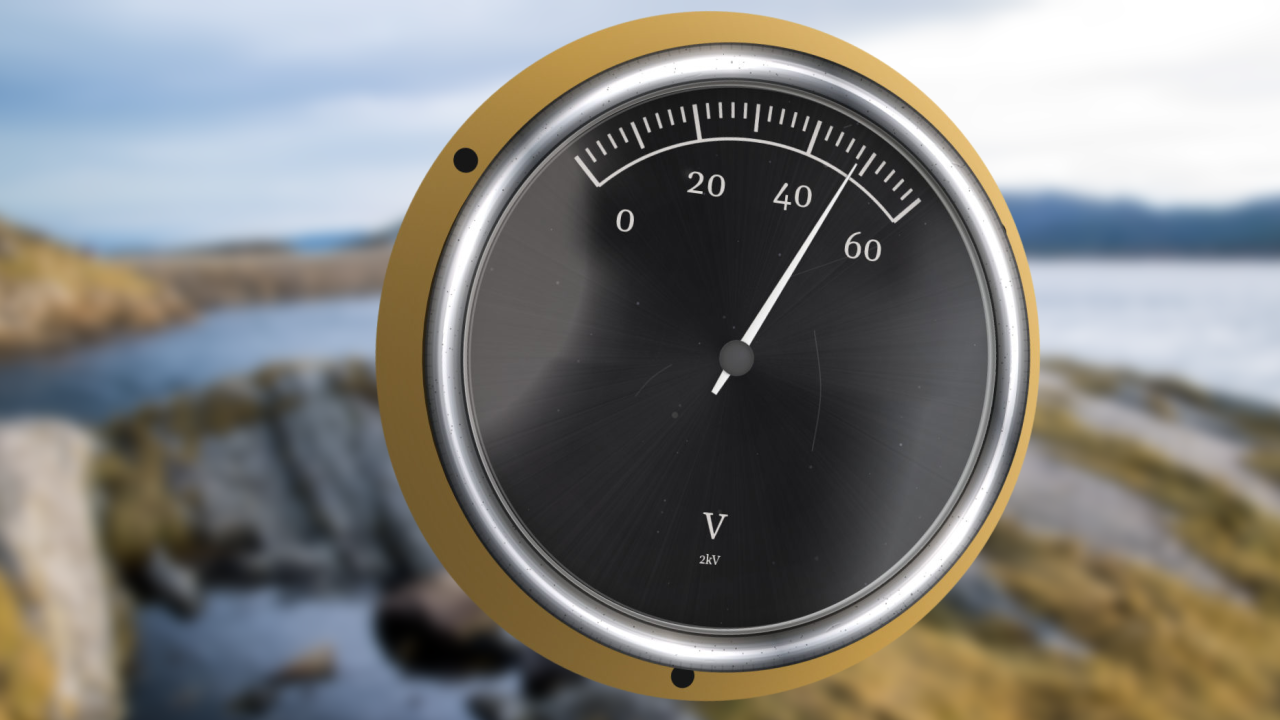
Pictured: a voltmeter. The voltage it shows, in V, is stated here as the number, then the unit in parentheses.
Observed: 48 (V)
